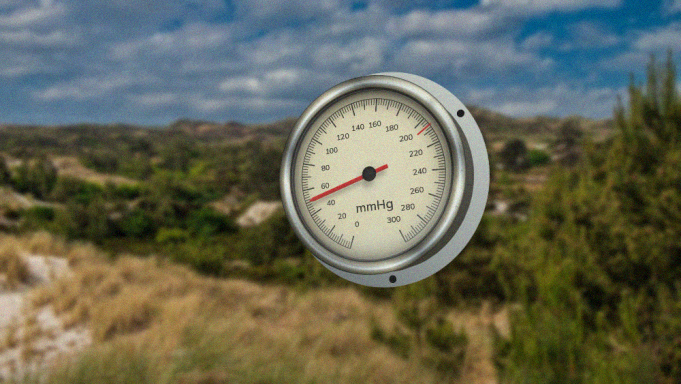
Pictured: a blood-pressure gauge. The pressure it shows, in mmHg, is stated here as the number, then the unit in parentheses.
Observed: 50 (mmHg)
